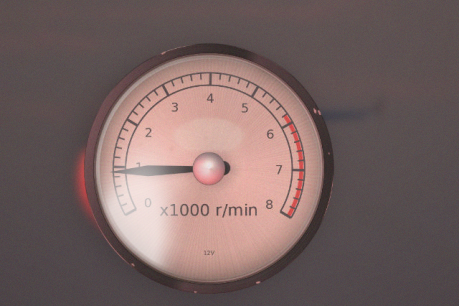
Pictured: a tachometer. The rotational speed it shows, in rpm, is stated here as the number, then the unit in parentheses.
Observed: 900 (rpm)
